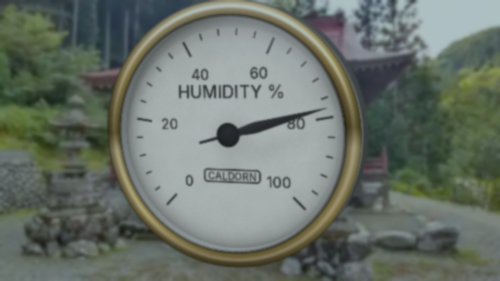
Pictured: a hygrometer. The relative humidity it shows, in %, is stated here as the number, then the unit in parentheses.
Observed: 78 (%)
